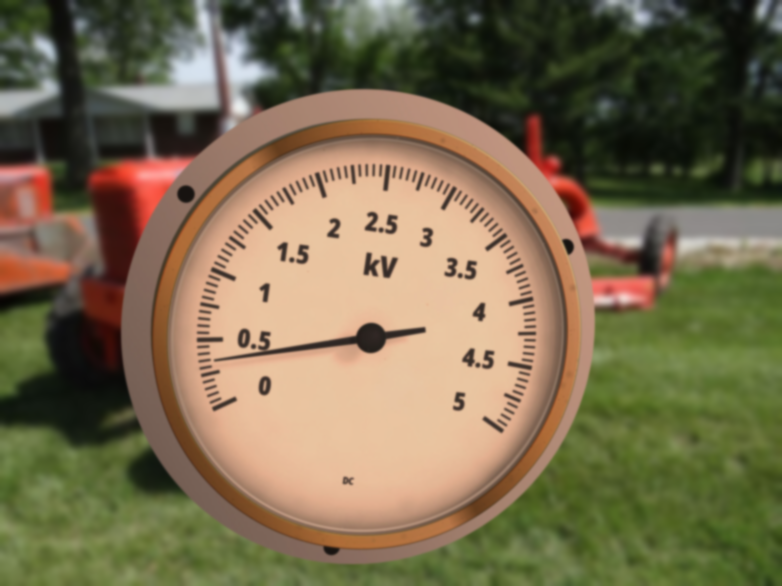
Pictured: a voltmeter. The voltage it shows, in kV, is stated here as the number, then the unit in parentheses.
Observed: 0.35 (kV)
